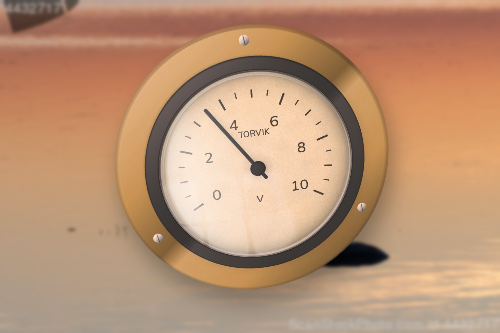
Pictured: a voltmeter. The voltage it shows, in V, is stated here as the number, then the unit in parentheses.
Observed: 3.5 (V)
